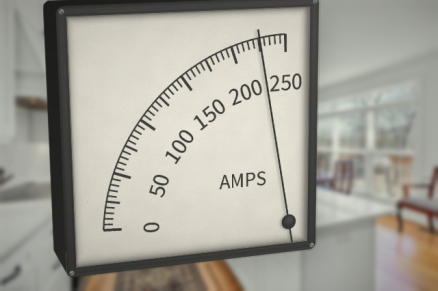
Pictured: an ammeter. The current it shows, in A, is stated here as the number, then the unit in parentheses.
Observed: 225 (A)
